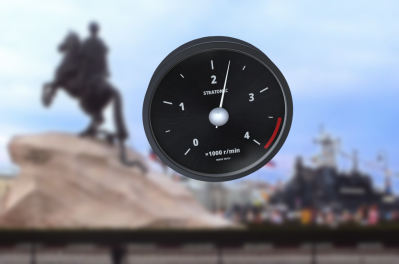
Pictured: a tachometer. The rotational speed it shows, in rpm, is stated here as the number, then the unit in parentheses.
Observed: 2250 (rpm)
